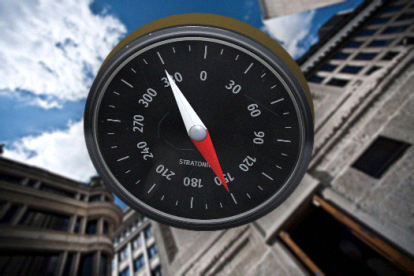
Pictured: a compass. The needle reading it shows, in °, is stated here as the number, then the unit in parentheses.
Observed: 150 (°)
